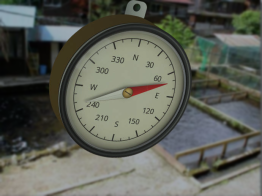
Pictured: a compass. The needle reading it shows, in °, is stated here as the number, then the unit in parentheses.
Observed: 70 (°)
